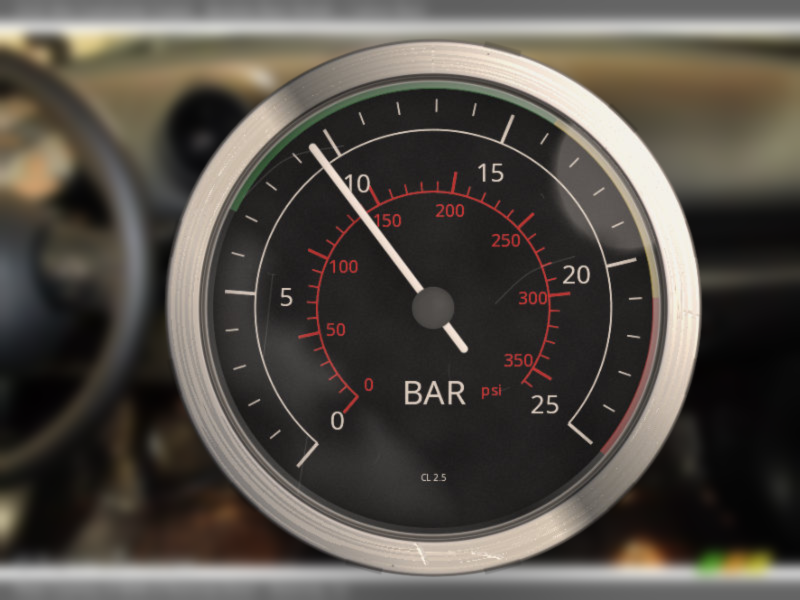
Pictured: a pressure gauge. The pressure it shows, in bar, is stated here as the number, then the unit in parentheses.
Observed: 9.5 (bar)
